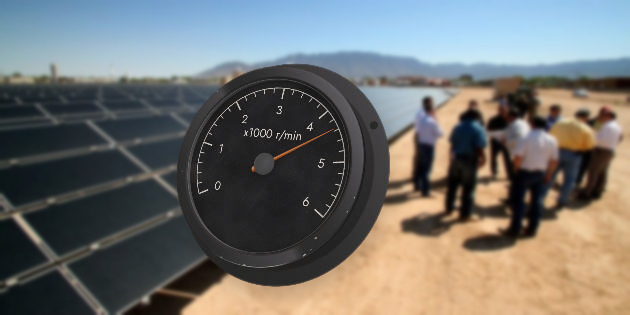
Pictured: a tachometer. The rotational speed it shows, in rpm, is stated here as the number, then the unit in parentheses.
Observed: 4400 (rpm)
